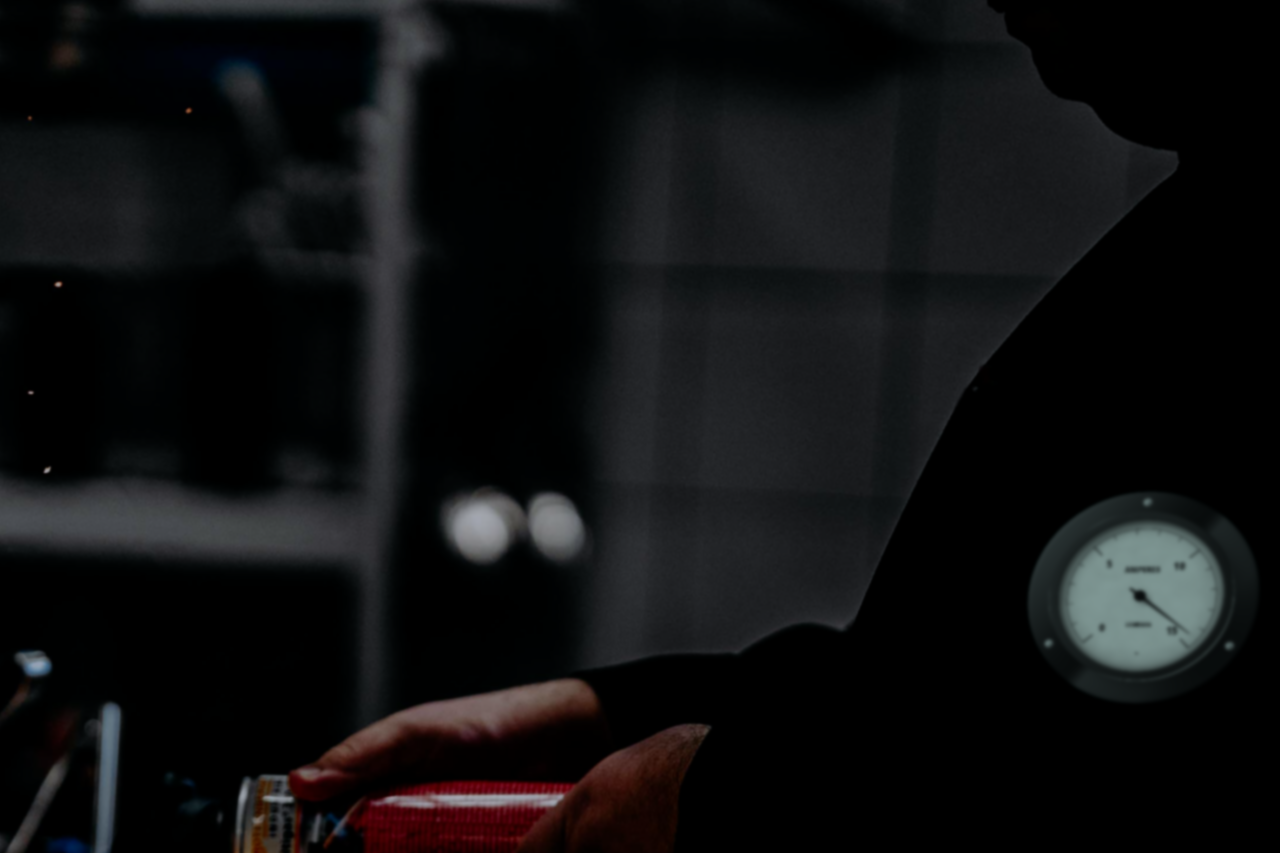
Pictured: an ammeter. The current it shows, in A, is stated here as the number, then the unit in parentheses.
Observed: 14.5 (A)
